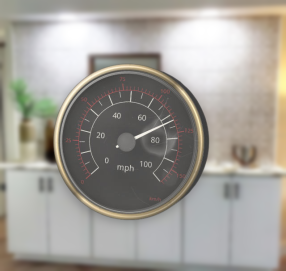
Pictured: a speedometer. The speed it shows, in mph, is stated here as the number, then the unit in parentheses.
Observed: 72.5 (mph)
